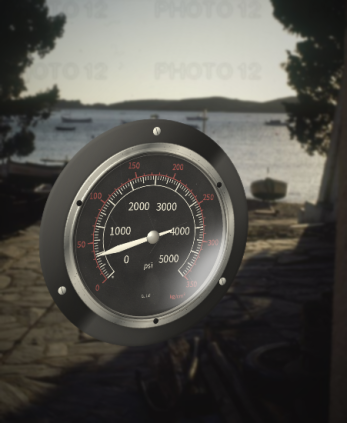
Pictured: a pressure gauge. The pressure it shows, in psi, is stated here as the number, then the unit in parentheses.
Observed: 500 (psi)
